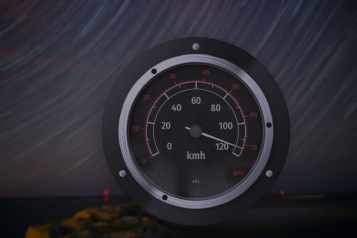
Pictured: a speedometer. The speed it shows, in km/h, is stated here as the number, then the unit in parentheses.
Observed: 115 (km/h)
